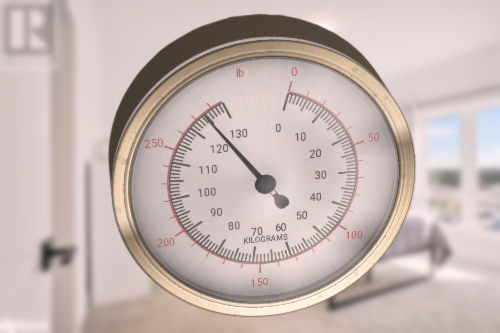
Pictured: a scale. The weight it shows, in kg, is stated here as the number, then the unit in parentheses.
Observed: 125 (kg)
